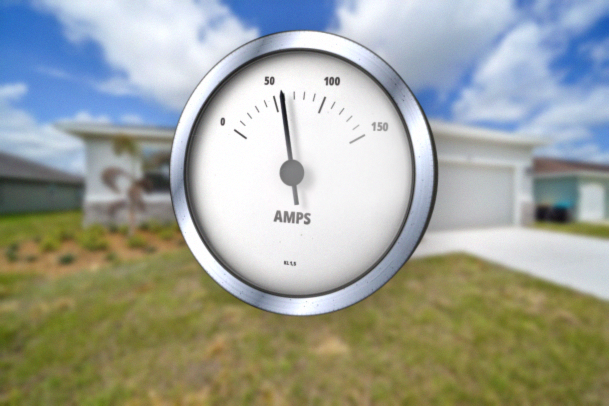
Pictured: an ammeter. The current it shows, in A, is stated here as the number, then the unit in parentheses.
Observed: 60 (A)
